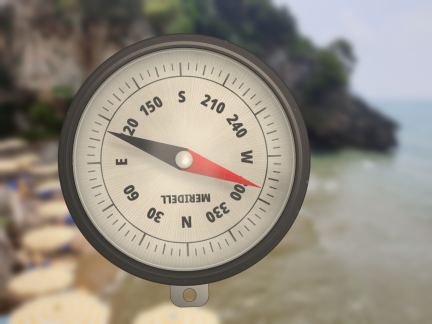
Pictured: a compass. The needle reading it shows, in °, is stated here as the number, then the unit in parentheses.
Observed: 292.5 (°)
